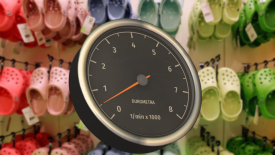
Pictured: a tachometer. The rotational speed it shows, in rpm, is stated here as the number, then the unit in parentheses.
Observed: 500 (rpm)
